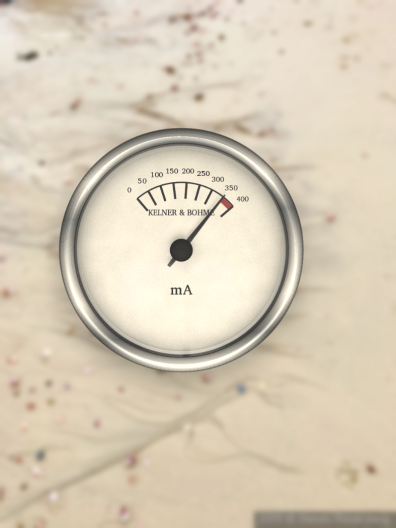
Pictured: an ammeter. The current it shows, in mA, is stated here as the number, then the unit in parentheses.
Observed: 350 (mA)
